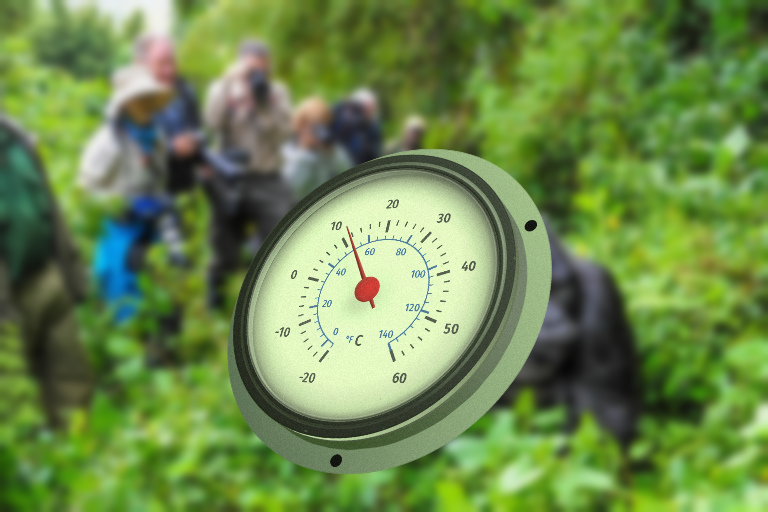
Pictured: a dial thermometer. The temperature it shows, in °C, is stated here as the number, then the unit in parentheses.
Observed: 12 (°C)
